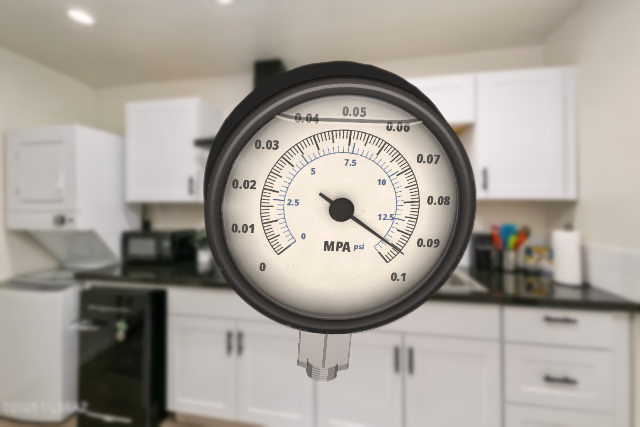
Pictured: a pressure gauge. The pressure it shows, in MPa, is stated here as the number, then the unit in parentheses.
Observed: 0.095 (MPa)
